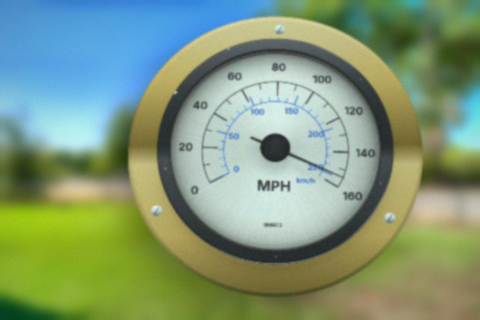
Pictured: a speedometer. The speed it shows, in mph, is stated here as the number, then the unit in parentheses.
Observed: 155 (mph)
